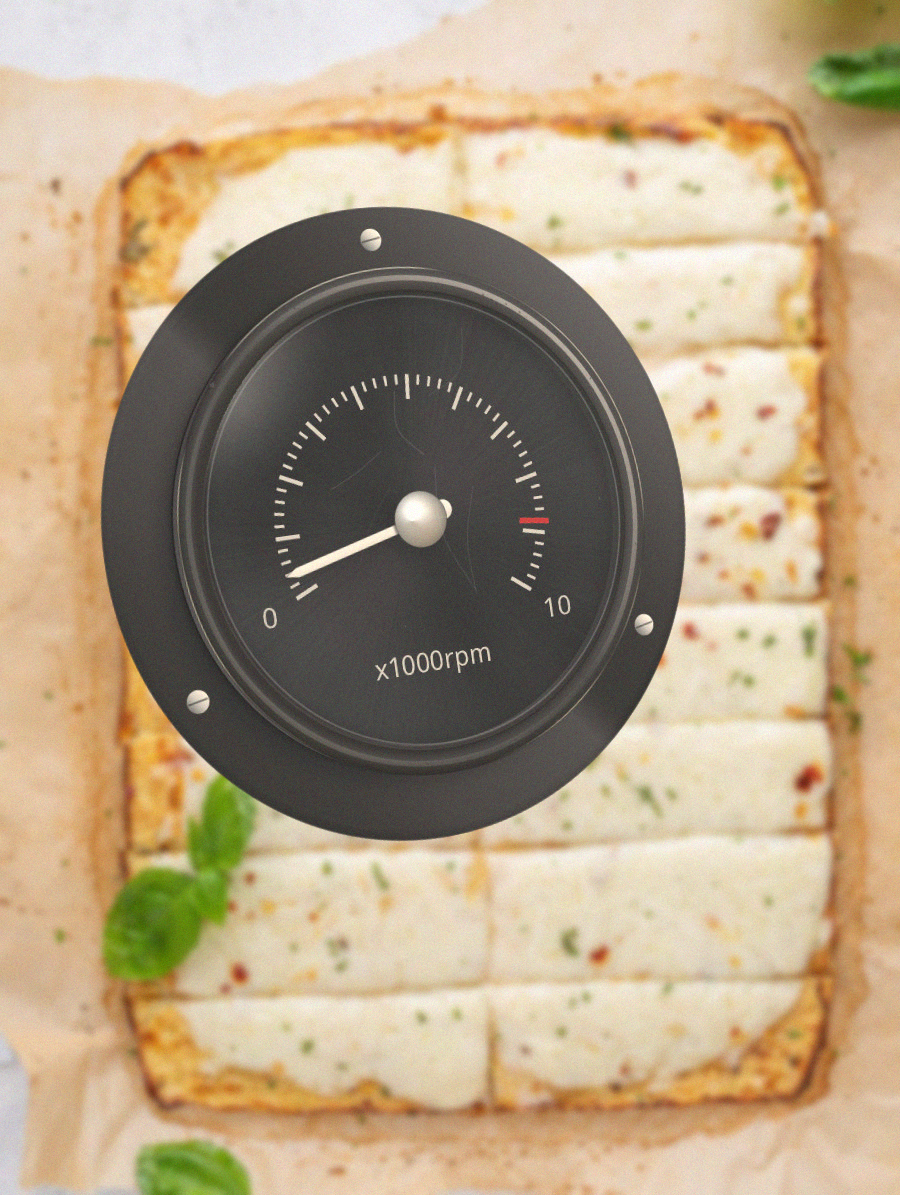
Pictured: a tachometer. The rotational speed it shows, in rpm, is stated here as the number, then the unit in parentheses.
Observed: 400 (rpm)
